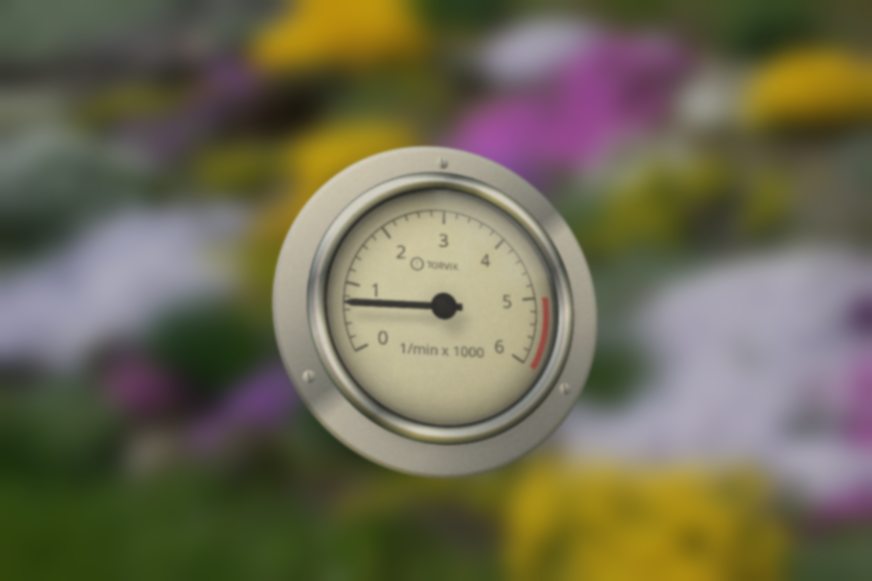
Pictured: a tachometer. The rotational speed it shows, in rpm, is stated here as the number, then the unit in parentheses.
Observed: 700 (rpm)
